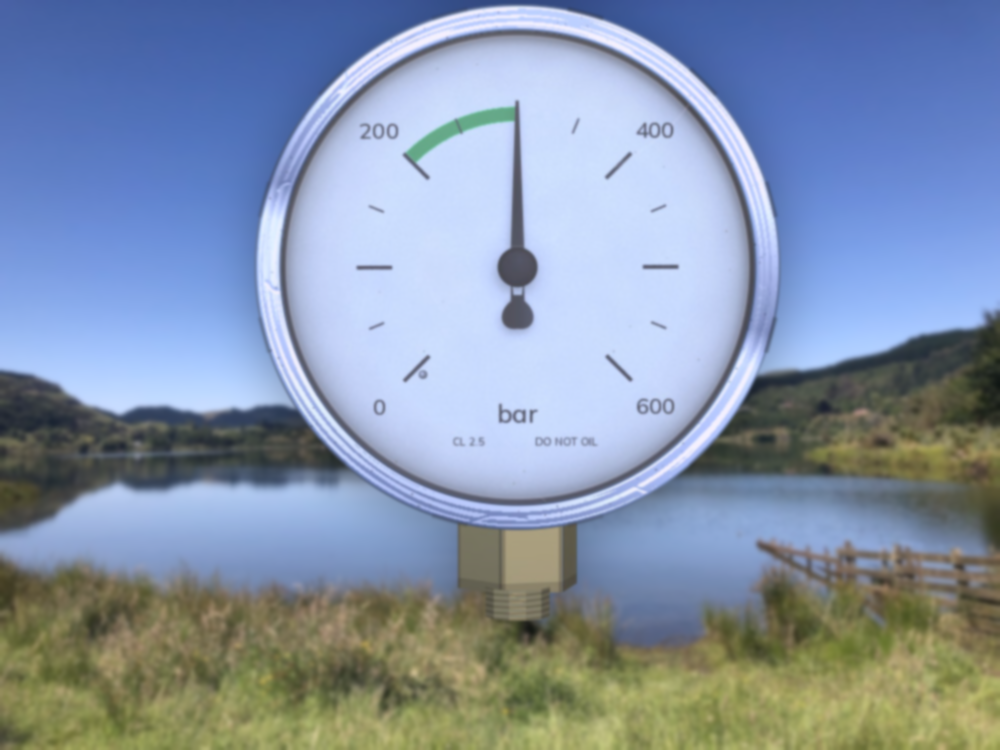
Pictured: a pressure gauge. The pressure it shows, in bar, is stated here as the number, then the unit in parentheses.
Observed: 300 (bar)
